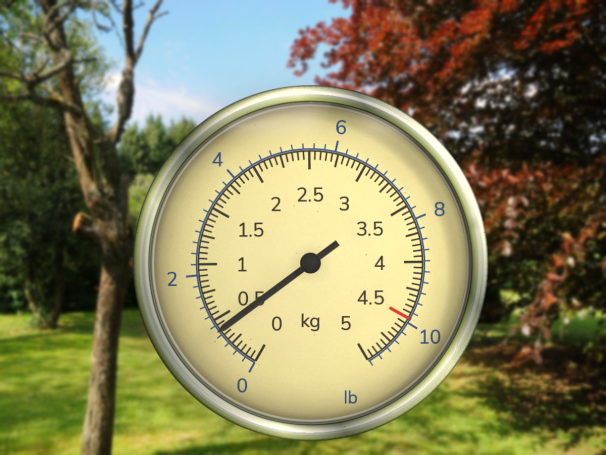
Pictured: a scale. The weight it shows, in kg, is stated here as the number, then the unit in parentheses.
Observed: 0.4 (kg)
